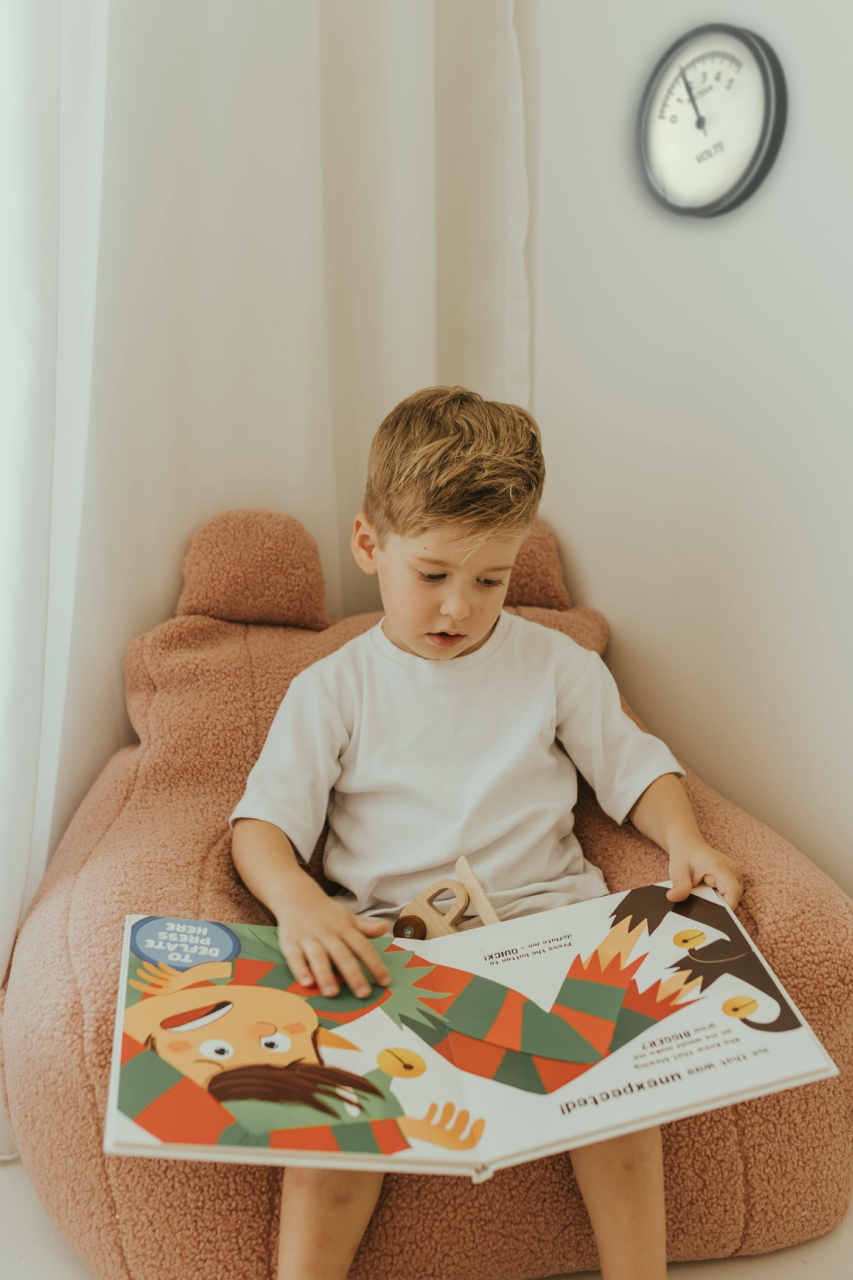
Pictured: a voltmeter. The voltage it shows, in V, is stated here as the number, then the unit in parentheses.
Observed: 2 (V)
